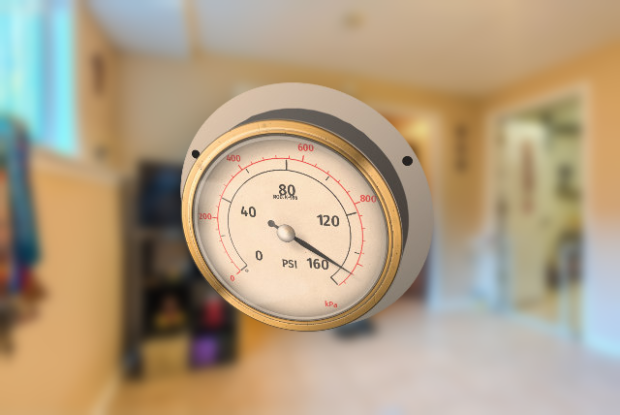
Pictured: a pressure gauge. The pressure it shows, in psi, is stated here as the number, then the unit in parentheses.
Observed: 150 (psi)
